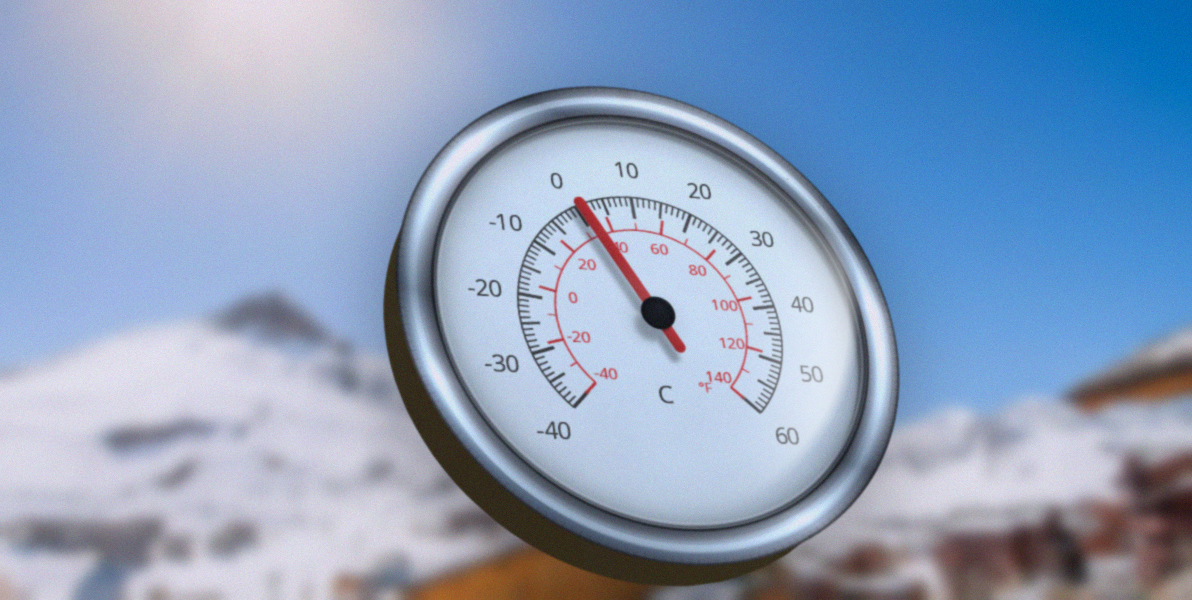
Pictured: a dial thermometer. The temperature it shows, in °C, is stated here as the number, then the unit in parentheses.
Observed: 0 (°C)
